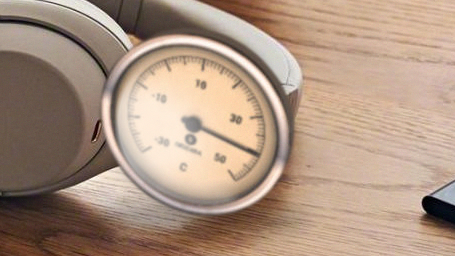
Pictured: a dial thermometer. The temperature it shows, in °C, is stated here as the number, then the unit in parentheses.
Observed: 40 (°C)
